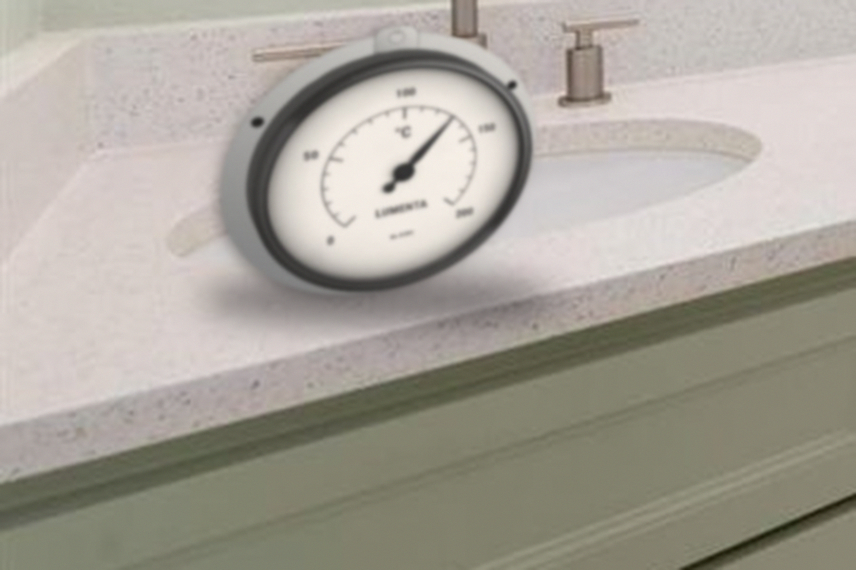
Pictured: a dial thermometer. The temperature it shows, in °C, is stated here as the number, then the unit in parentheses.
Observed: 130 (°C)
